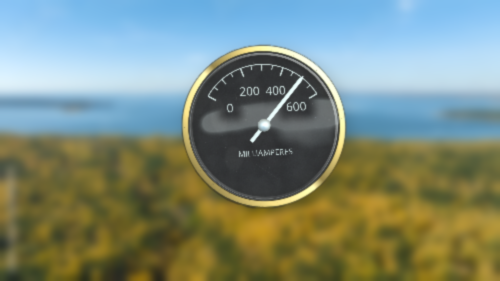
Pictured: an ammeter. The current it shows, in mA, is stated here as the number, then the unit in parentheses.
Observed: 500 (mA)
